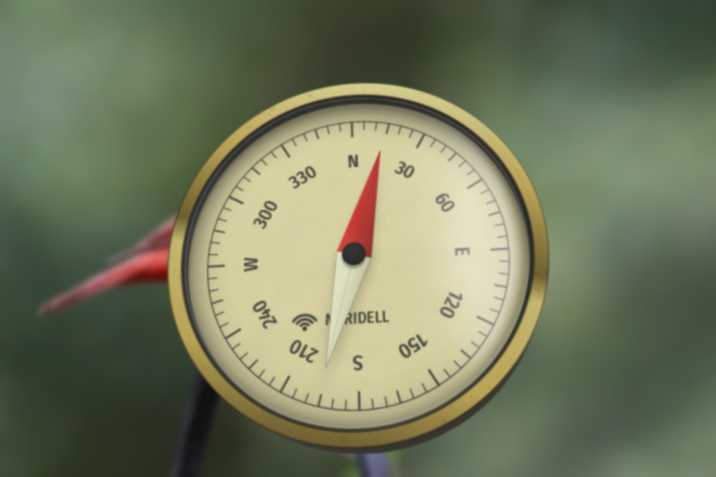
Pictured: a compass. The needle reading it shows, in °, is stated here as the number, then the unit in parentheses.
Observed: 15 (°)
